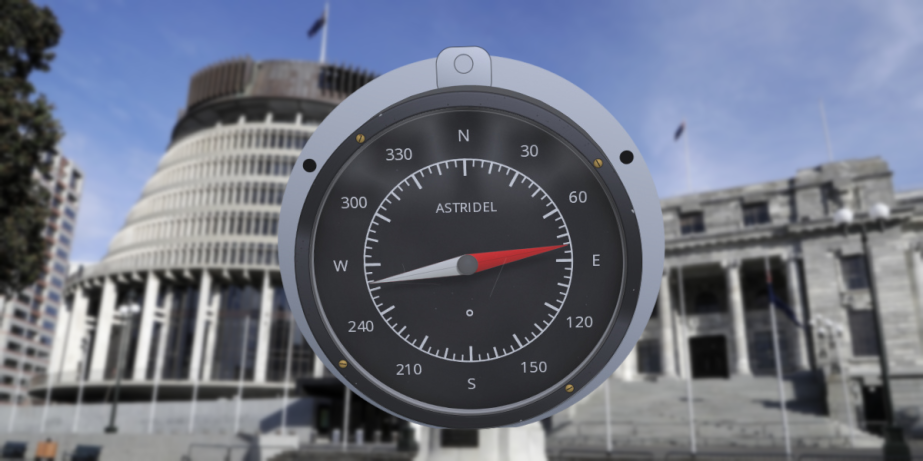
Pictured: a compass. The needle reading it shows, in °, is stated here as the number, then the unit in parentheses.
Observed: 80 (°)
